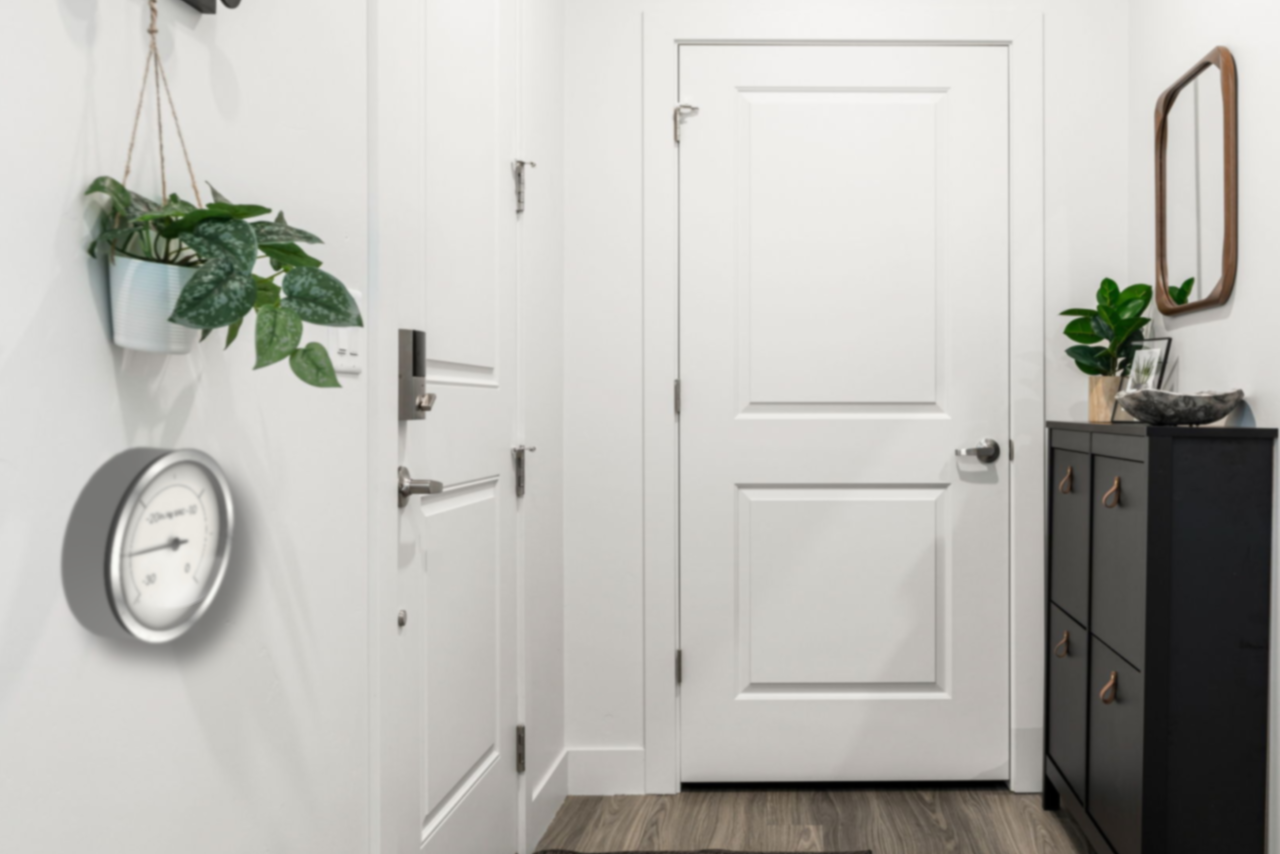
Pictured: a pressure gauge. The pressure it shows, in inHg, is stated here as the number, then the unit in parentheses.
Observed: -25 (inHg)
